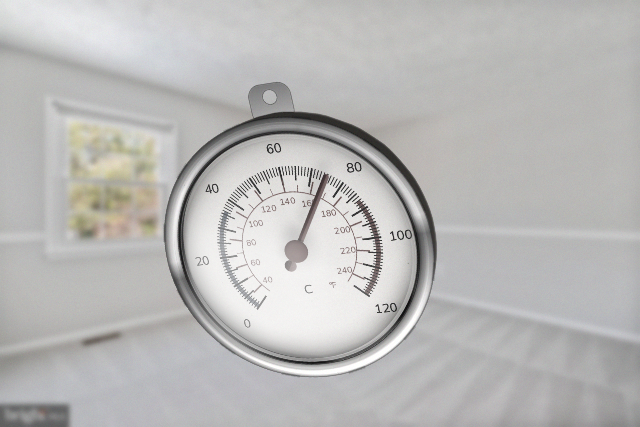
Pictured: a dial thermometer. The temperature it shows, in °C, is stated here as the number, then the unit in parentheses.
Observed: 75 (°C)
